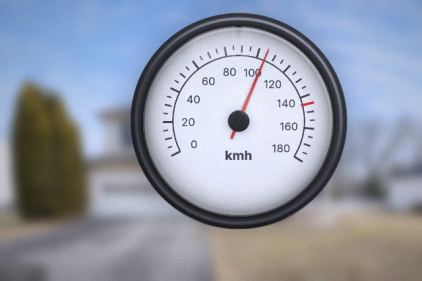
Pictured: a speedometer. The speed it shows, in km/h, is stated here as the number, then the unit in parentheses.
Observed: 105 (km/h)
